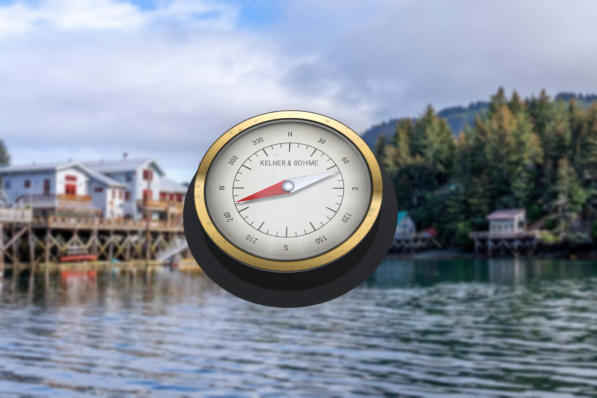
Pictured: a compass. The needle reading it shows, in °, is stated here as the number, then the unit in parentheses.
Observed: 250 (°)
